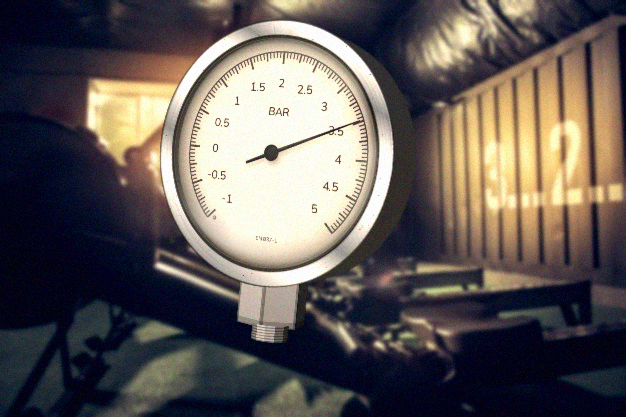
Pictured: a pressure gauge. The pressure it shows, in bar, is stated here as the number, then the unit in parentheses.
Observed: 3.5 (bar)
